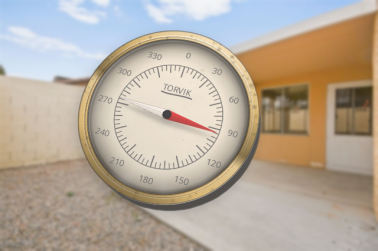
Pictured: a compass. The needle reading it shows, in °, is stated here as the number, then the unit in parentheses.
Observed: 95 (°)
